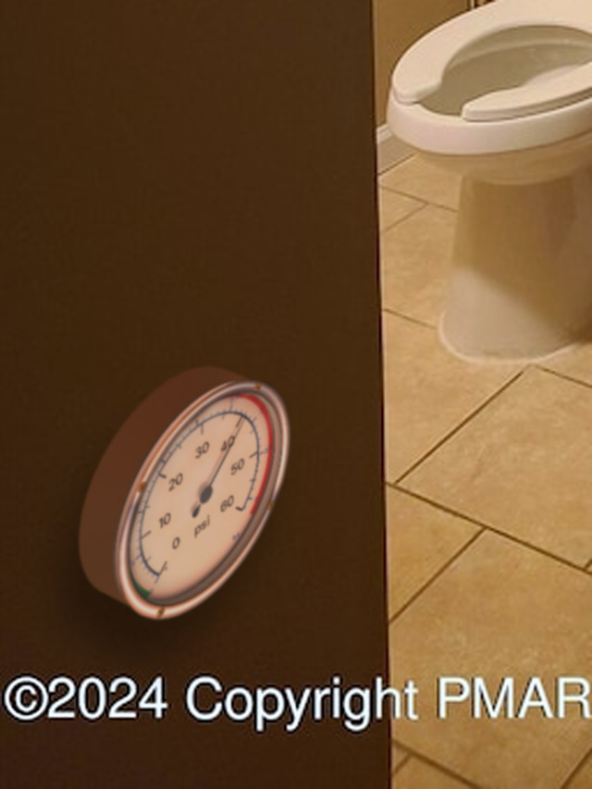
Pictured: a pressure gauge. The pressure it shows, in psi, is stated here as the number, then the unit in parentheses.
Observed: 40 (psi)
